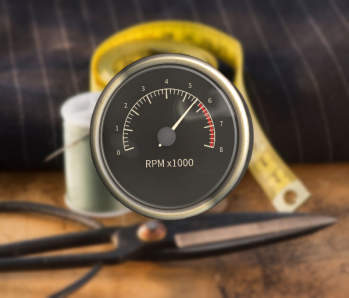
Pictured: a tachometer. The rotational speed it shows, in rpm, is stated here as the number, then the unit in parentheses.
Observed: 5600 (rpm)
